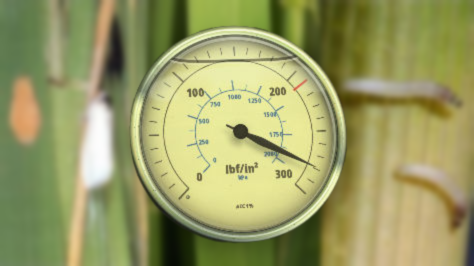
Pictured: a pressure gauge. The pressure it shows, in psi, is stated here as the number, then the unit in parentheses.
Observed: 280 (psi)
